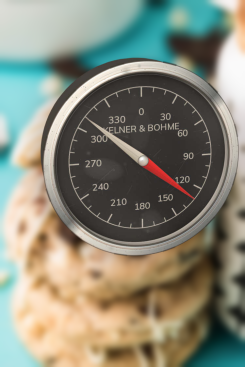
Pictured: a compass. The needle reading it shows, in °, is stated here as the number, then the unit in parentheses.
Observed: 130 (°)
